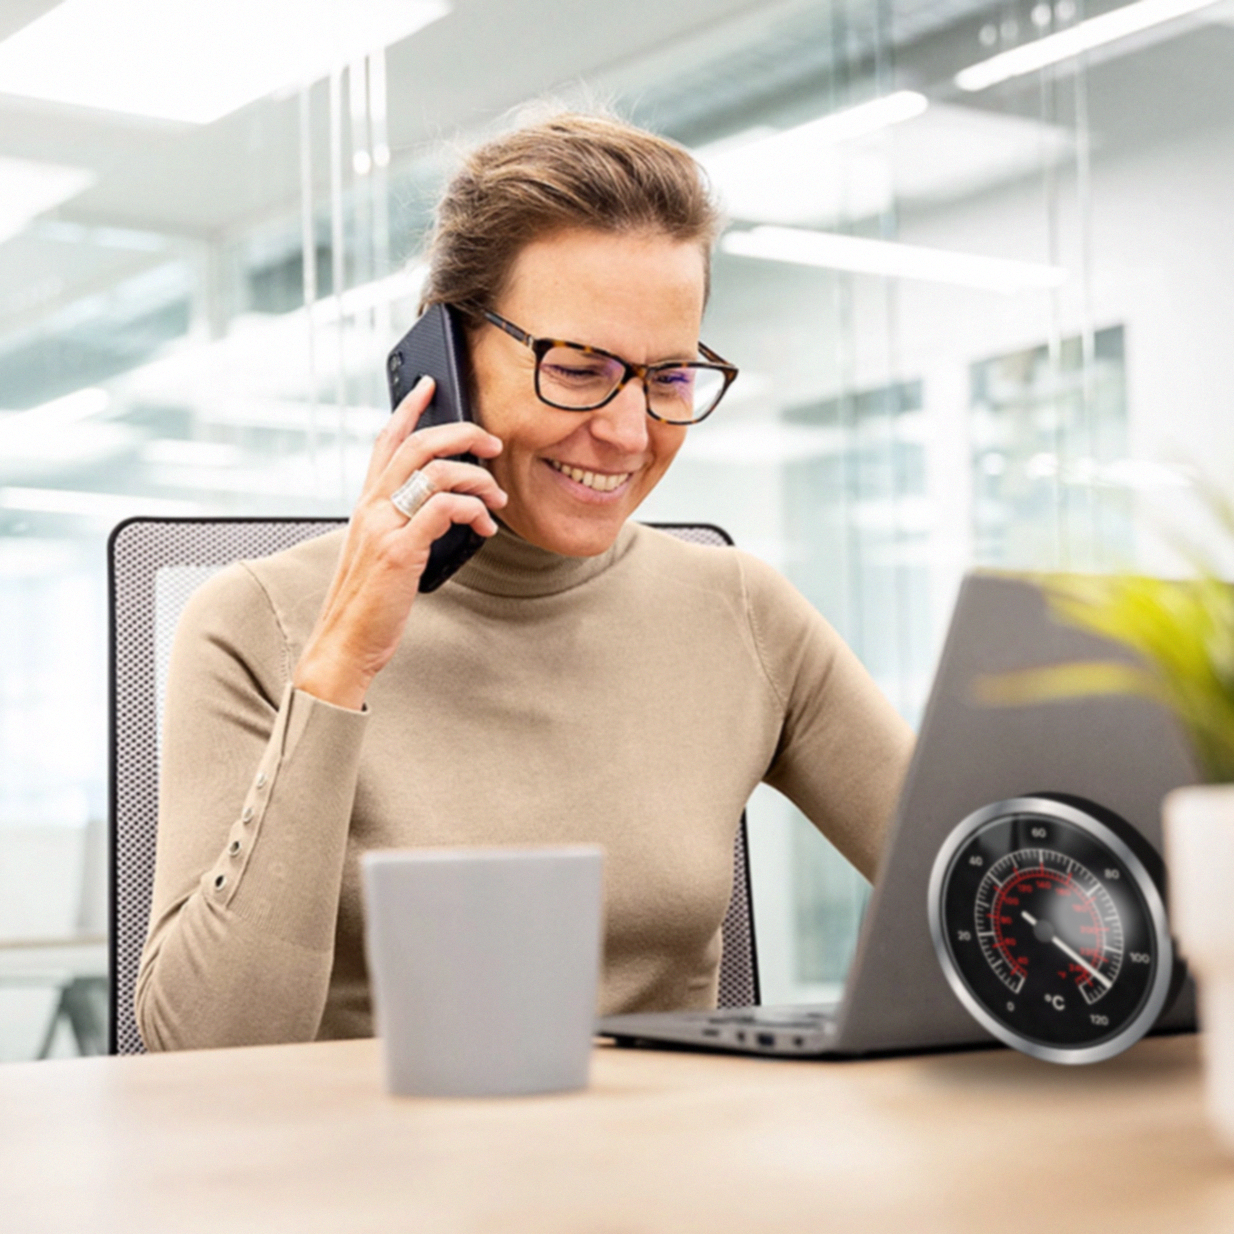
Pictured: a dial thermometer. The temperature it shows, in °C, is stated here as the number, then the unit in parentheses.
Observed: 110 (°C)
